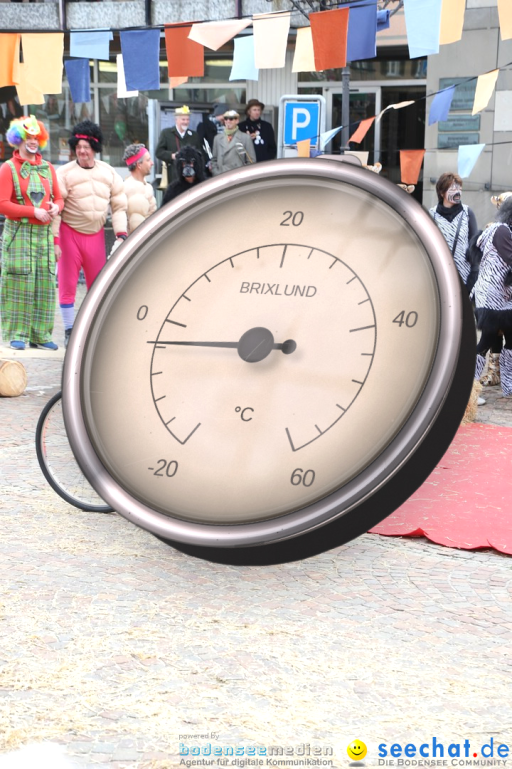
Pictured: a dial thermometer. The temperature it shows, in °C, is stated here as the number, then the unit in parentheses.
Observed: -4 (°C)
